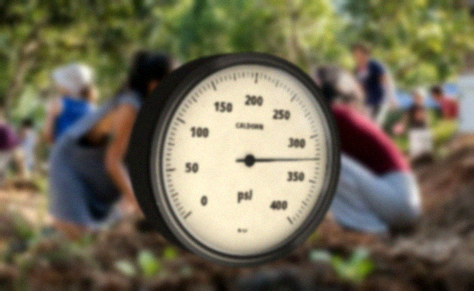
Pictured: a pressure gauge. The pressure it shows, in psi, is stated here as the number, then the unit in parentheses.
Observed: 325 (psi)
